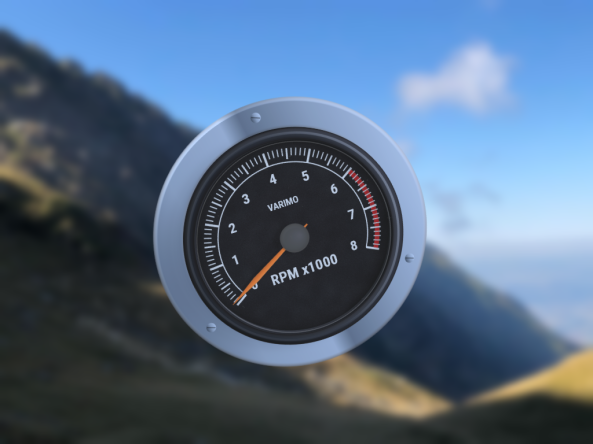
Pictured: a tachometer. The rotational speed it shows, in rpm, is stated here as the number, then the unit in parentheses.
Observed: 100 (rpm)
